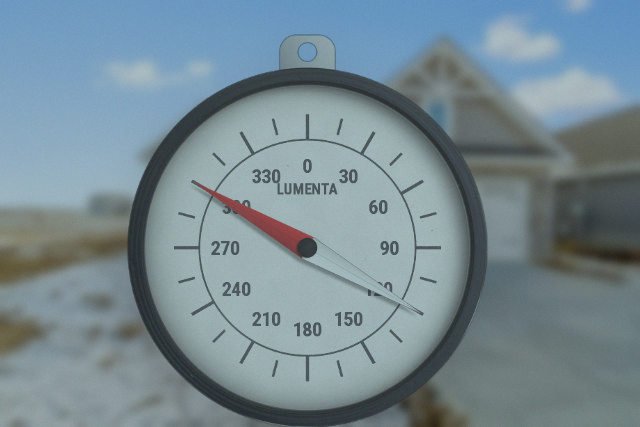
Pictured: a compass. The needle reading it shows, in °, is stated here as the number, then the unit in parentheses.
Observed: 300 (°)
